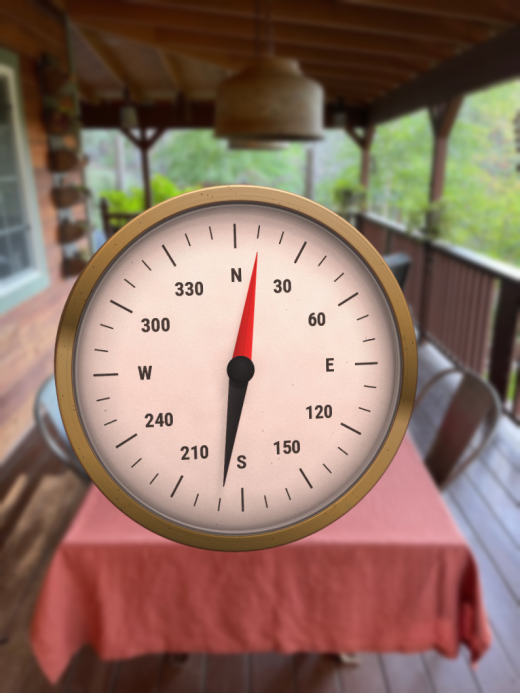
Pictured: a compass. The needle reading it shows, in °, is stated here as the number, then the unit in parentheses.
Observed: 10 (°)
